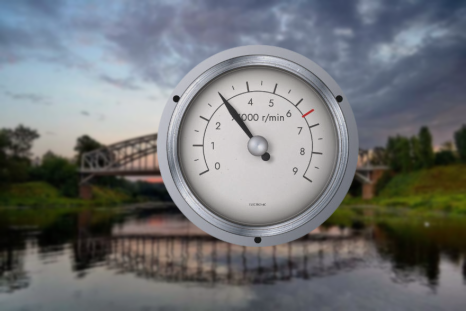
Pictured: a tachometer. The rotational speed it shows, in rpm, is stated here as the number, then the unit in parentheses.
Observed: 3000 (rpm)
